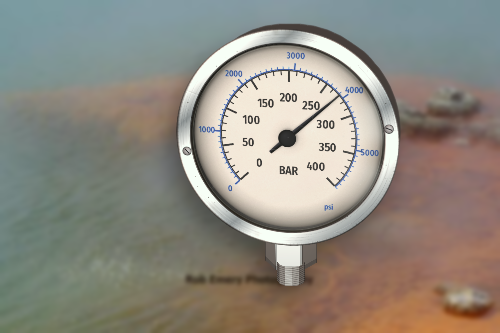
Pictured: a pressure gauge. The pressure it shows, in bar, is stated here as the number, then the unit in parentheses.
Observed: 270 (bar)
